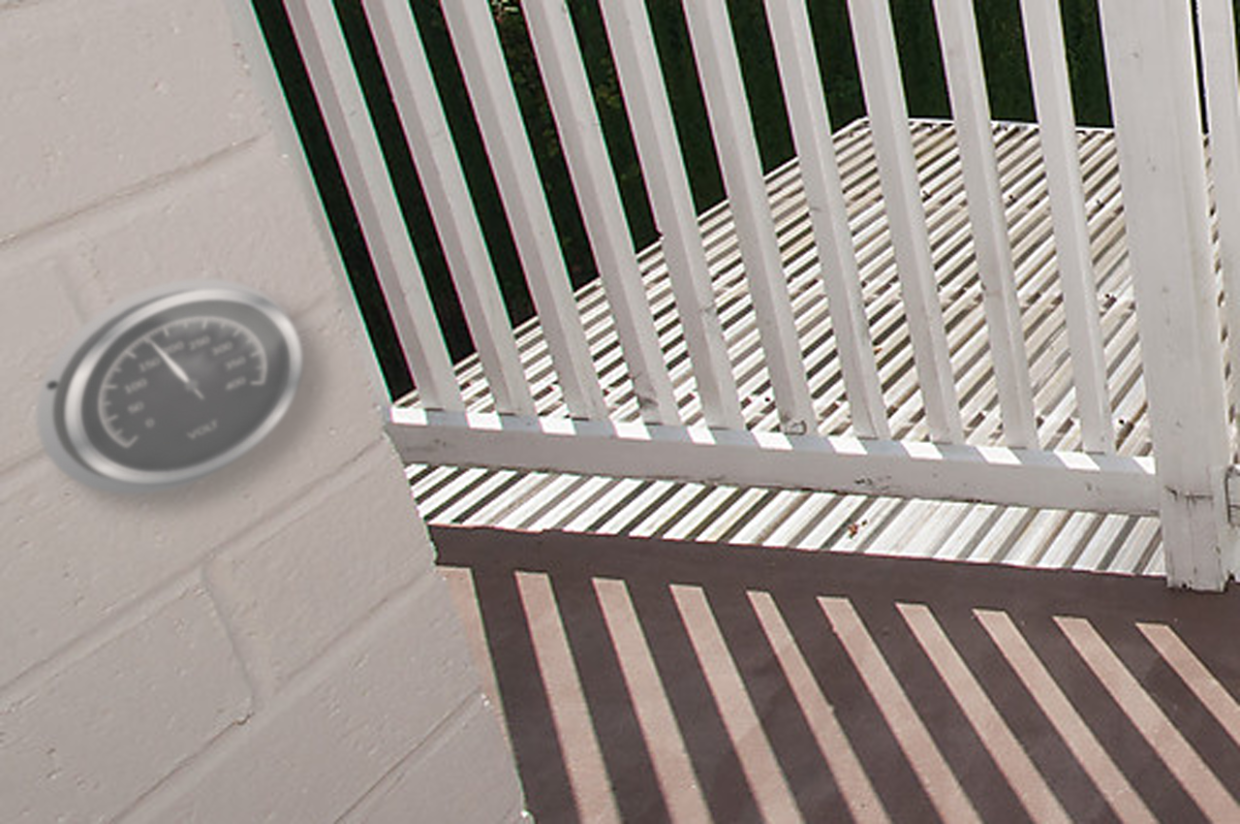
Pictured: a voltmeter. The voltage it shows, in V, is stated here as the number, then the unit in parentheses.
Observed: 175 (V)
